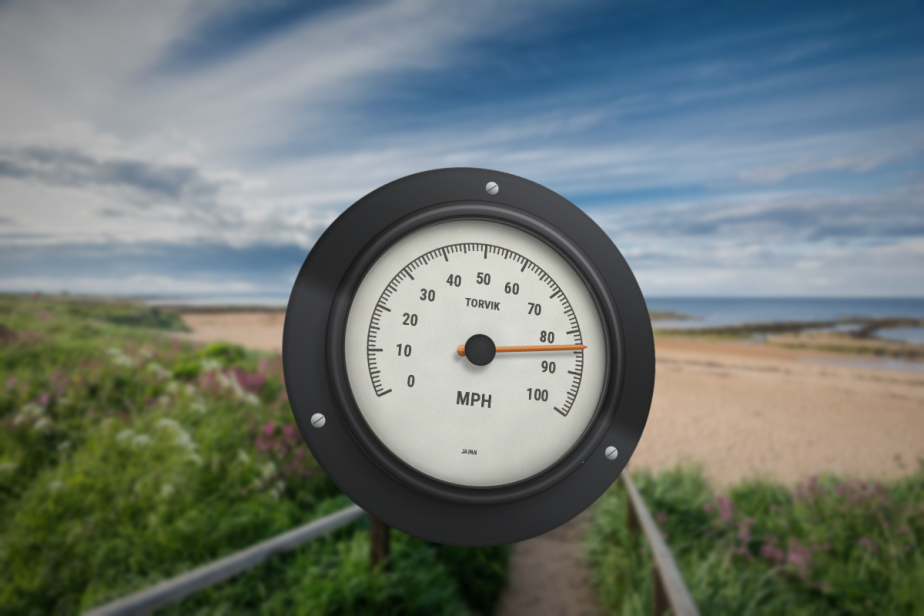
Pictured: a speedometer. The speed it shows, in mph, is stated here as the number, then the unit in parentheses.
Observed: 84 (mph)
